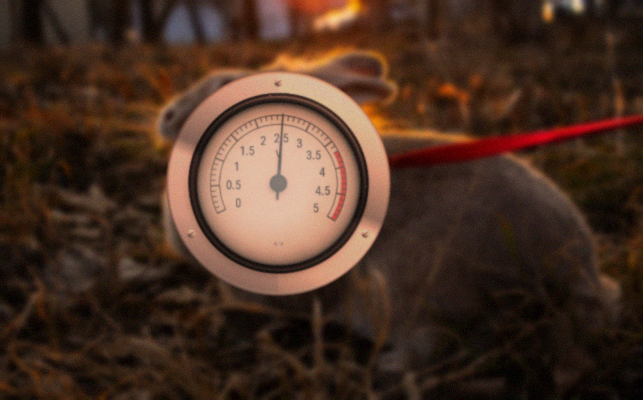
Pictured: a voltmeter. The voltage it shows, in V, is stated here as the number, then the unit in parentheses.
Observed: 2.5 (V)
